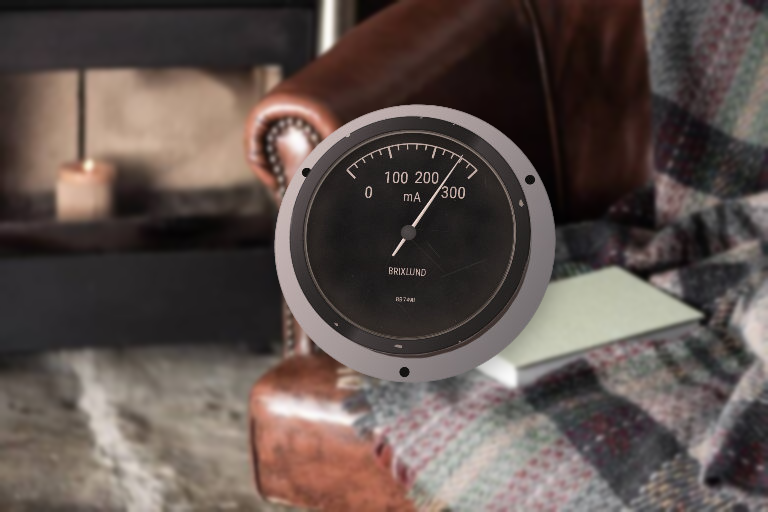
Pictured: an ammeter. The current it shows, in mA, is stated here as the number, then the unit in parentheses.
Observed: 260 (mA)
